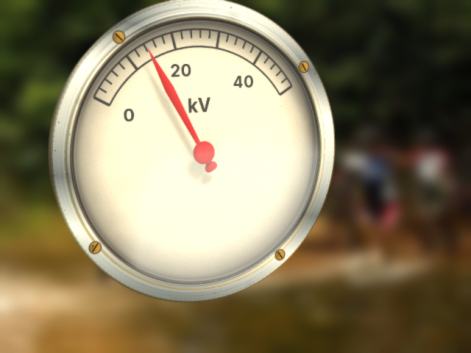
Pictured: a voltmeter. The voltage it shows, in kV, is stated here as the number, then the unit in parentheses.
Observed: 14 (kV)
